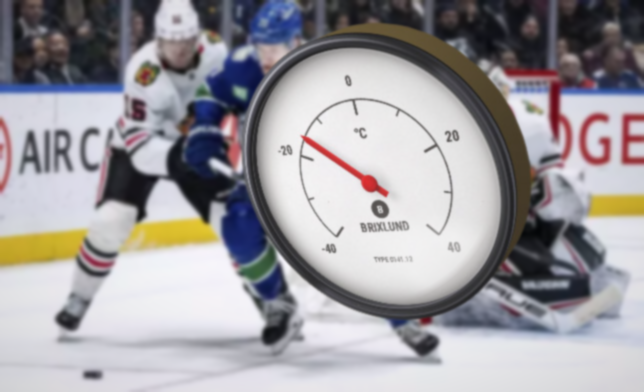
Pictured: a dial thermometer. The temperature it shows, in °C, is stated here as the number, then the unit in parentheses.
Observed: -15 (°C)
